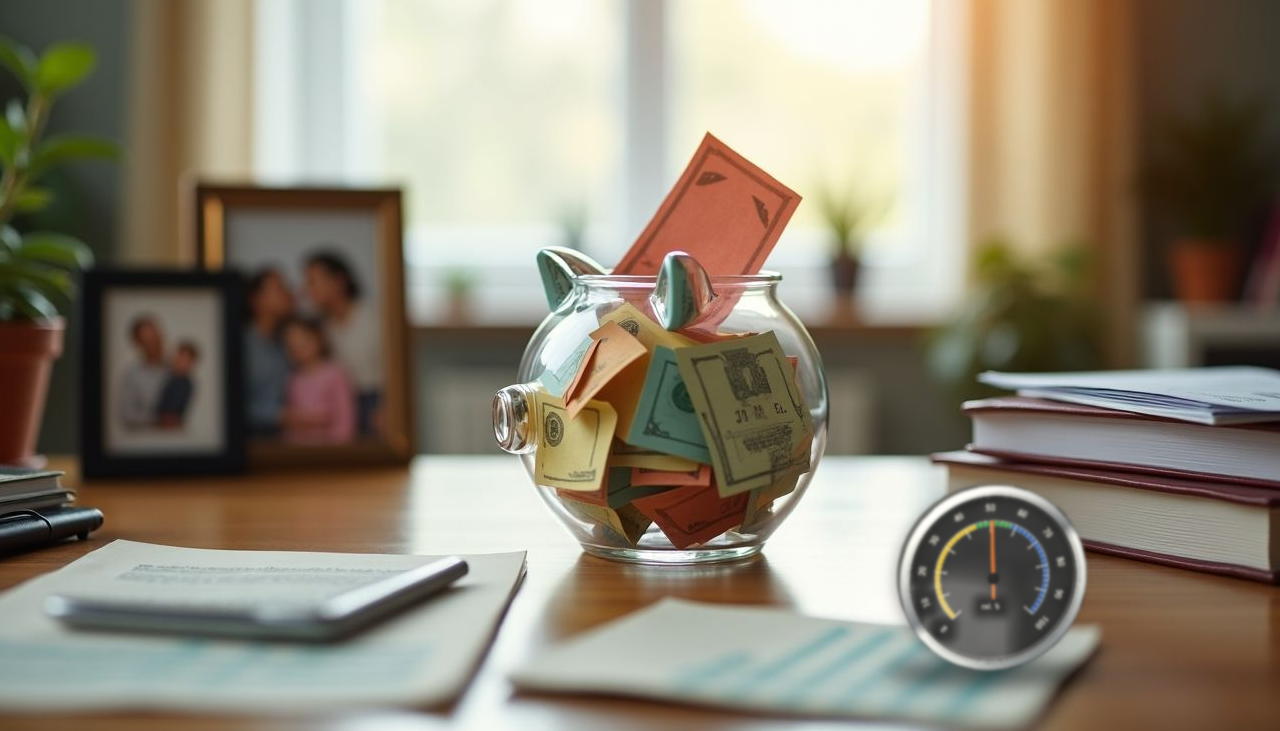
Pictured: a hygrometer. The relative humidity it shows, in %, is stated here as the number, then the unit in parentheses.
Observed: 50 (%)
